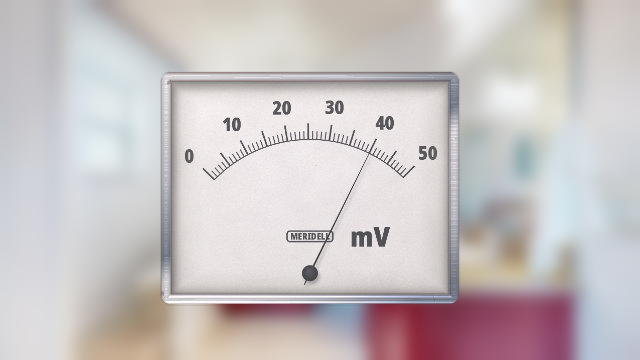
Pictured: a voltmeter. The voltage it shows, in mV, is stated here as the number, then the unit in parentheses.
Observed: 40 (mV)
